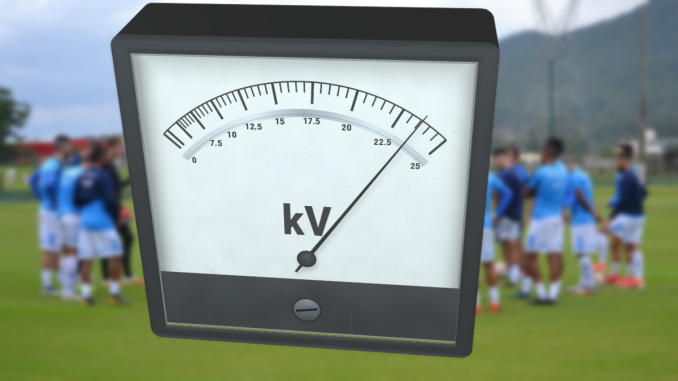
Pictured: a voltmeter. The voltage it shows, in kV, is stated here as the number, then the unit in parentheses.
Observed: 23.5 (kV)
